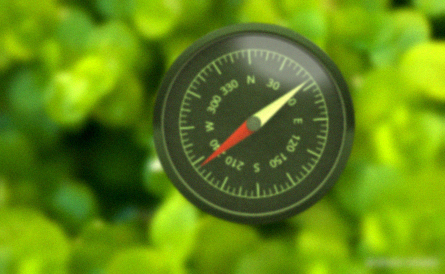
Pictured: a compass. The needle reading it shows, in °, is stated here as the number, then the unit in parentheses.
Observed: 235 (°)
